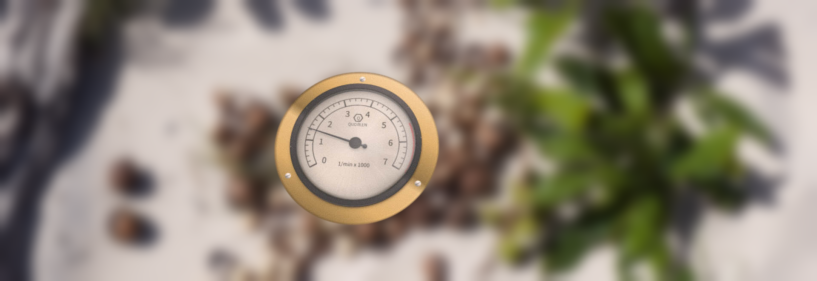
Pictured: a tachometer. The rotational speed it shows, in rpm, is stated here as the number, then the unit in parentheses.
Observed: 1400 (rpm)
